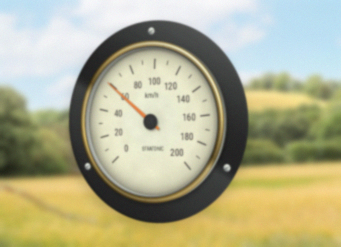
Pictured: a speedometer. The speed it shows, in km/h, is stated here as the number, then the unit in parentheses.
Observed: 60 (km/h)
